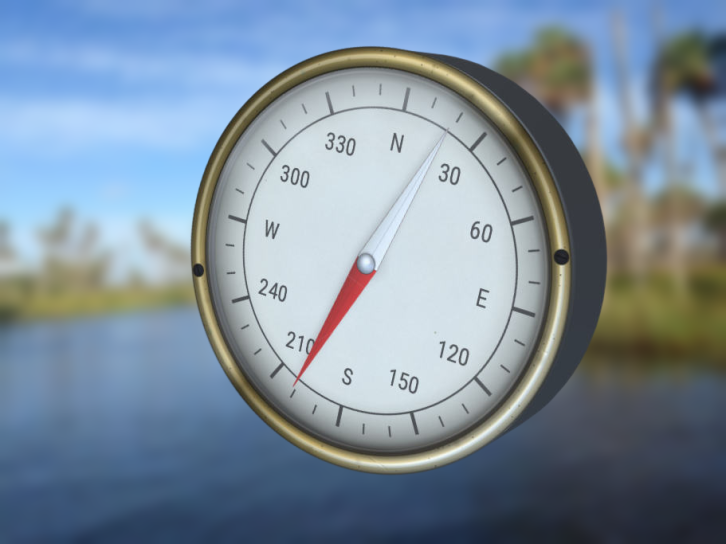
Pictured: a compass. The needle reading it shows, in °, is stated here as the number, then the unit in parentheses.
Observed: 200 (°)
